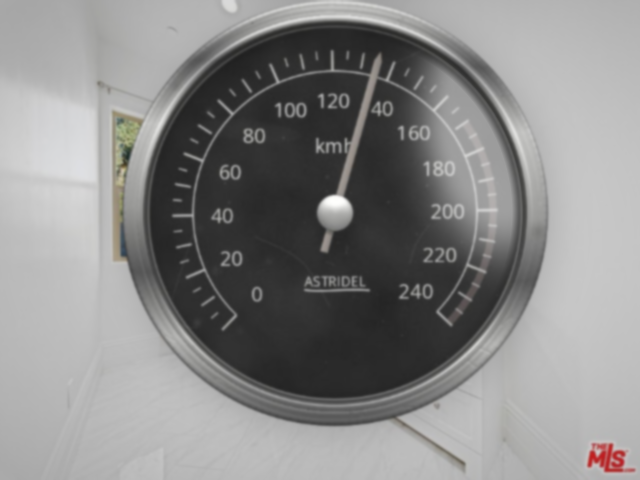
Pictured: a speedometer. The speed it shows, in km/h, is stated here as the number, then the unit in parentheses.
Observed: 135 (km/h)
